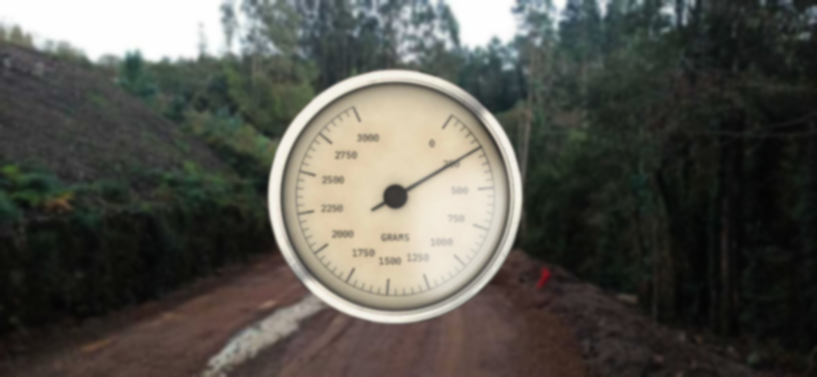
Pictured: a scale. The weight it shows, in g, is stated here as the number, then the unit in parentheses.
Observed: 250 (g)
